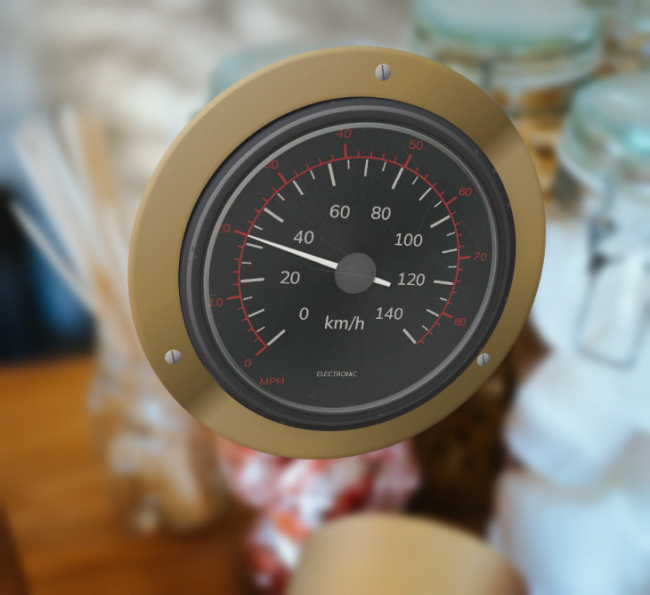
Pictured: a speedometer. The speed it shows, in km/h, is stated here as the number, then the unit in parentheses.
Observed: 32.5 (km/h)
